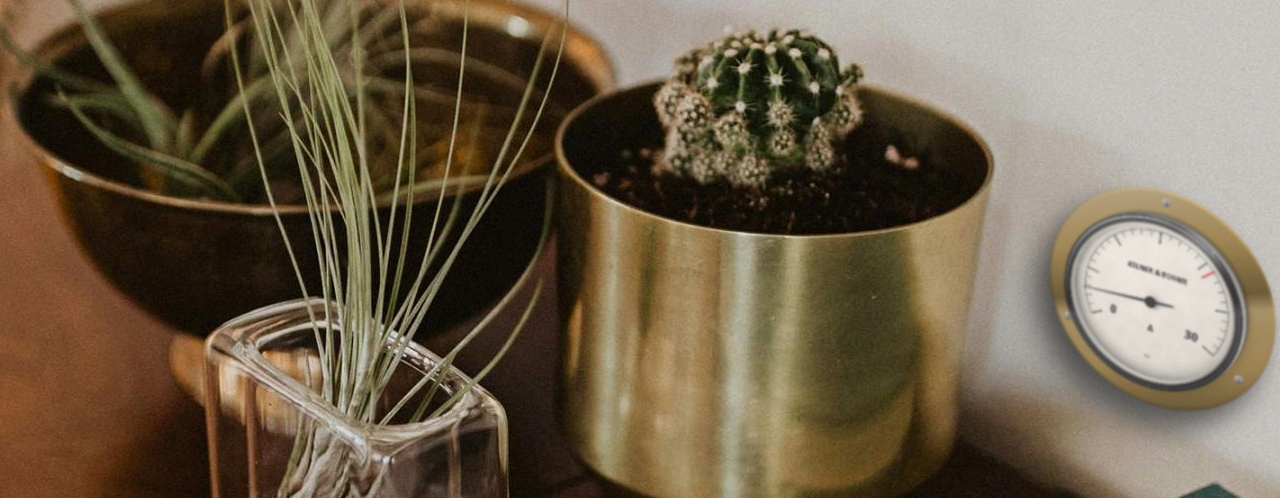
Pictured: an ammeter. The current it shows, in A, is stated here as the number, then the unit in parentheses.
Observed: 3 (A)
